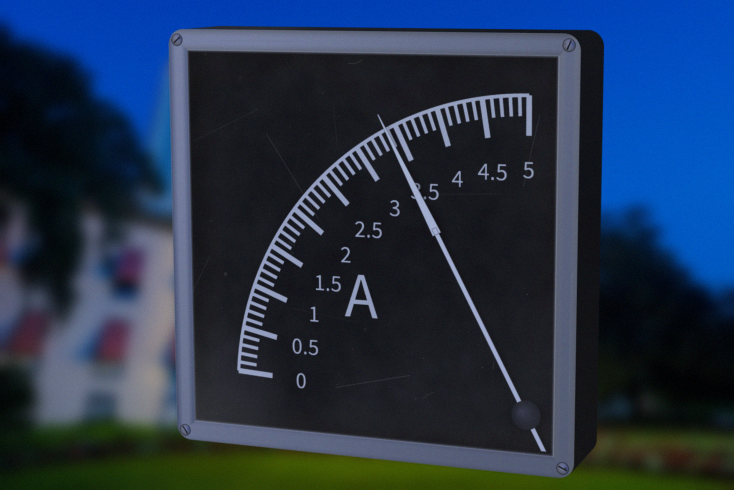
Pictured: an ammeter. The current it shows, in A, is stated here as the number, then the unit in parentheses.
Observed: 3.4 (A)
